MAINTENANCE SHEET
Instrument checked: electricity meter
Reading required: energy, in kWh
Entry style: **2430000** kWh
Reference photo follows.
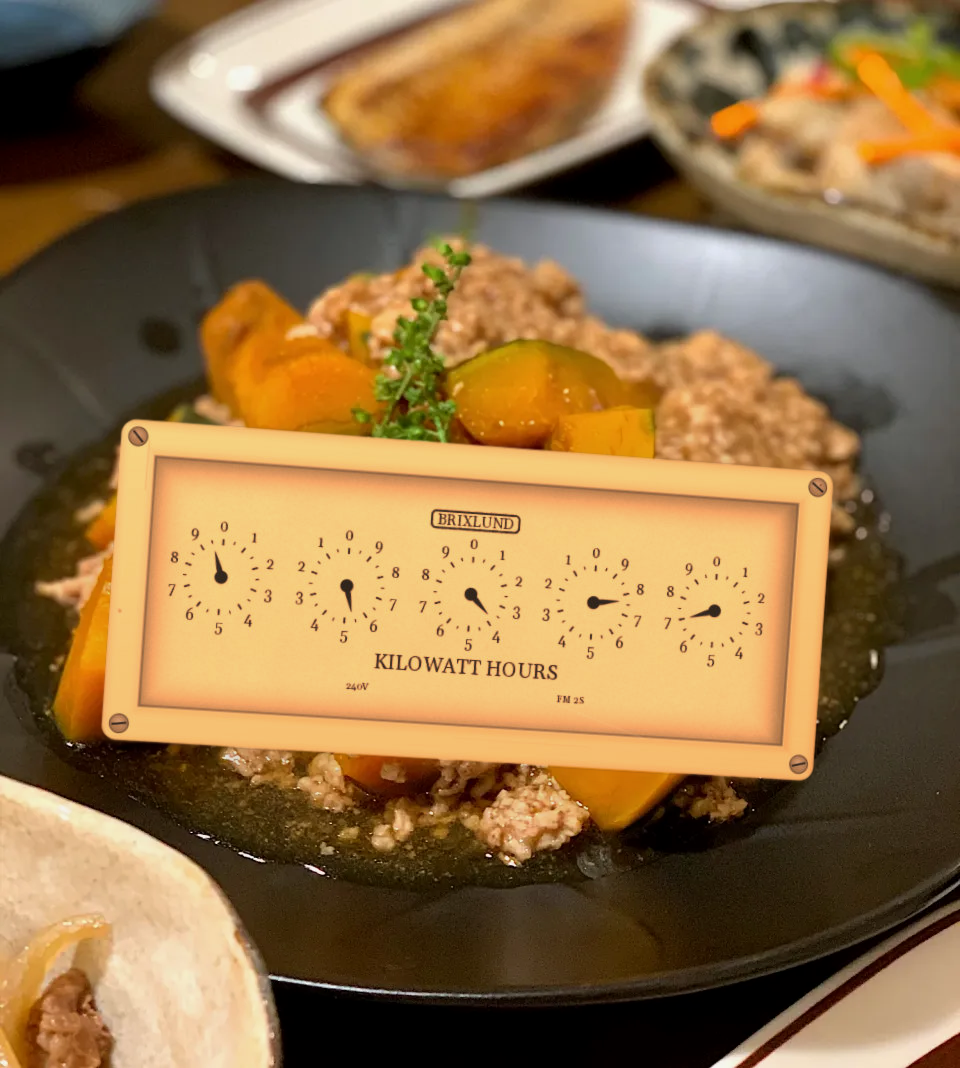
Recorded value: **95377** kWh
